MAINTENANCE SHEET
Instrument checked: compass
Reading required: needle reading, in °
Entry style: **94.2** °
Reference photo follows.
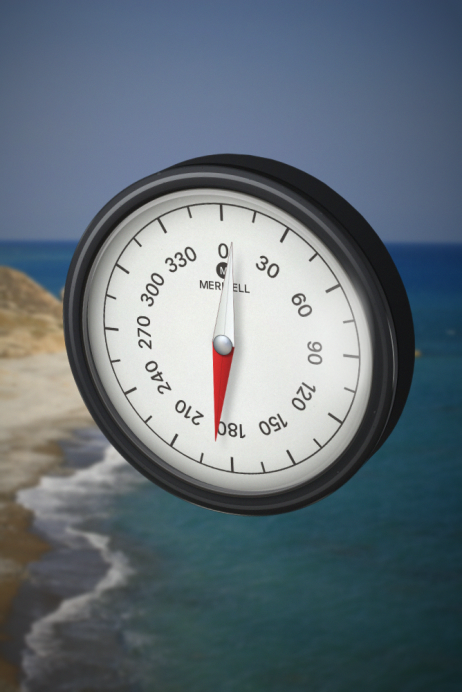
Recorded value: **187.5** °
